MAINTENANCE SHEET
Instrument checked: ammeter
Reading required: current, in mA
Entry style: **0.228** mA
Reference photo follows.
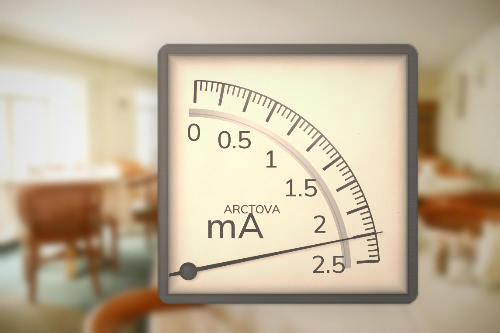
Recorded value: **2.25** mA
